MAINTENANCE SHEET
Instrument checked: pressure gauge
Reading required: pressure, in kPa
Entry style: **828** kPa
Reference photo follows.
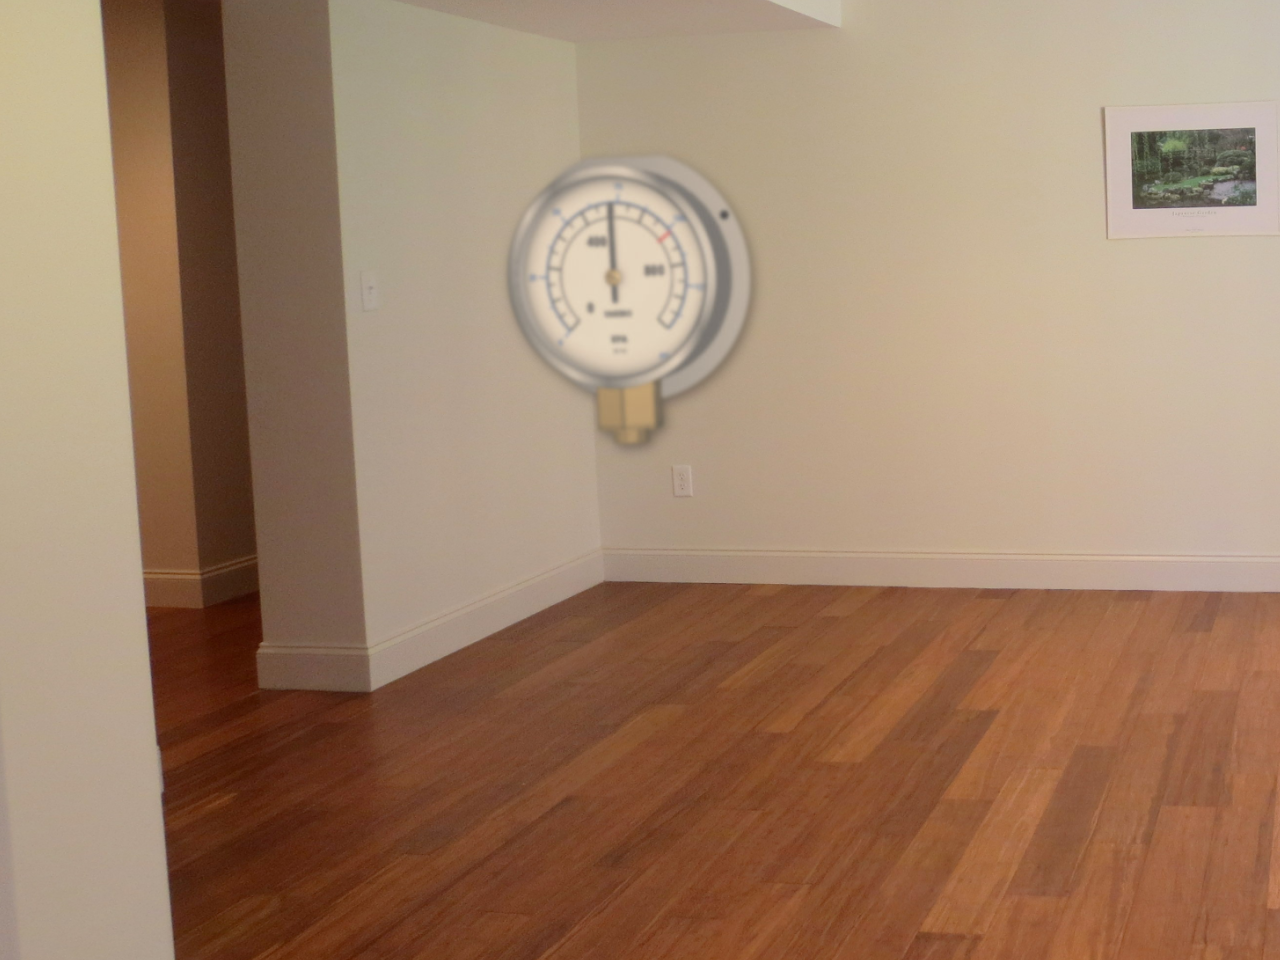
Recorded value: **500** kPa
